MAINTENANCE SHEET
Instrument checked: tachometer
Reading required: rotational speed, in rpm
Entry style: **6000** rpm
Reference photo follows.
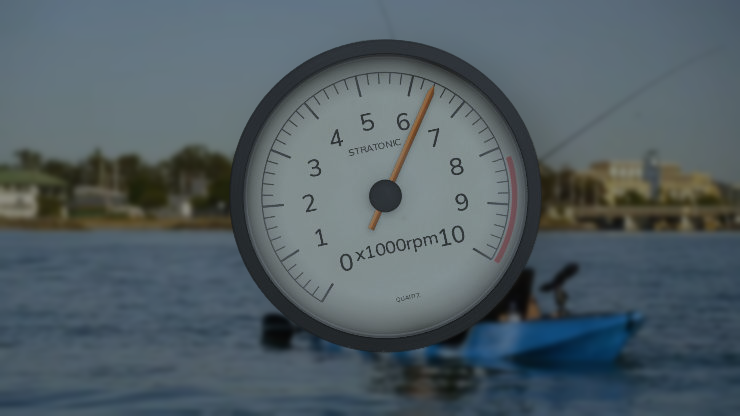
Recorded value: **6400** rpm
